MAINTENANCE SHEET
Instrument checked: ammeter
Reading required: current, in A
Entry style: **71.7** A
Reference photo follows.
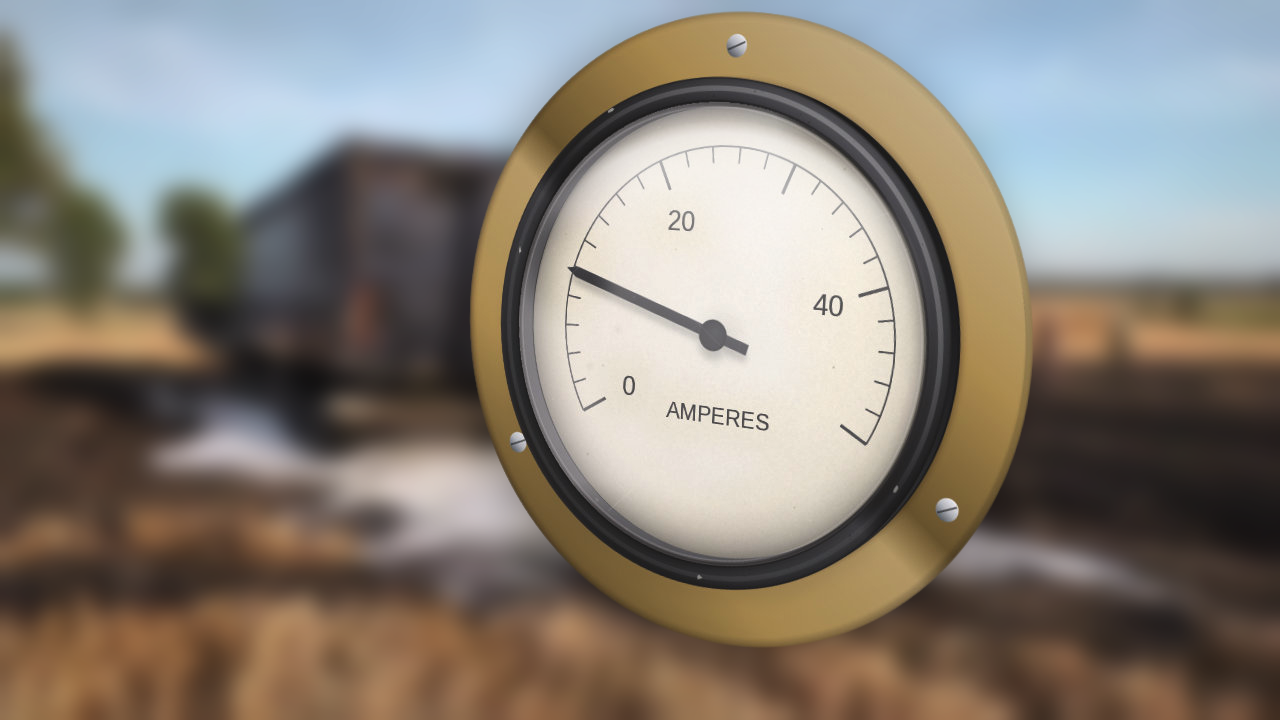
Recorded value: **10** A
